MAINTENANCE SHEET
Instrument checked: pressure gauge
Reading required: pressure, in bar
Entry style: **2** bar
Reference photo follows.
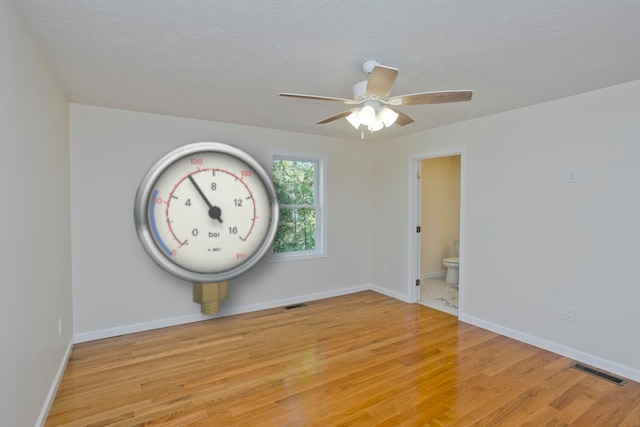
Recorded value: **6** bar
